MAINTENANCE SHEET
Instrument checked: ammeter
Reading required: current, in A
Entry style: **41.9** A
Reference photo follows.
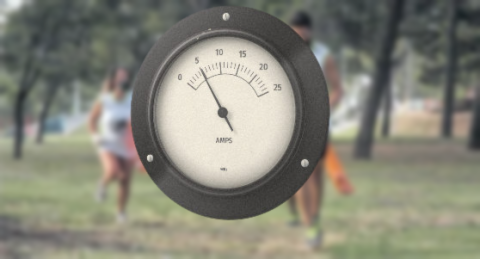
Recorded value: **5** A
